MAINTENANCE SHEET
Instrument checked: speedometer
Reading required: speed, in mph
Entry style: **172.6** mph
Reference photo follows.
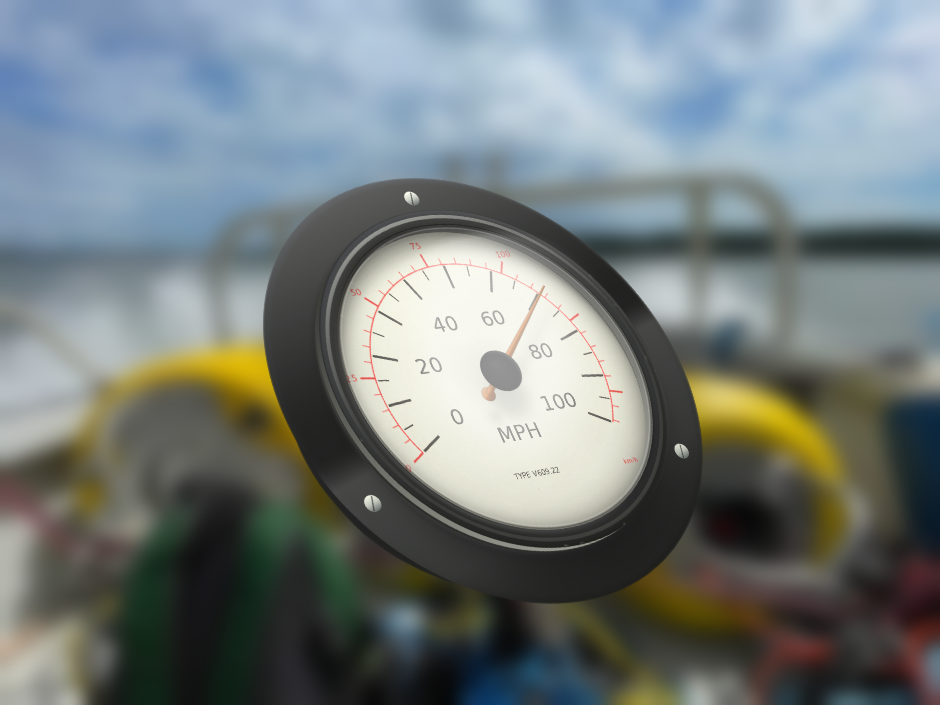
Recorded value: **70** mph
